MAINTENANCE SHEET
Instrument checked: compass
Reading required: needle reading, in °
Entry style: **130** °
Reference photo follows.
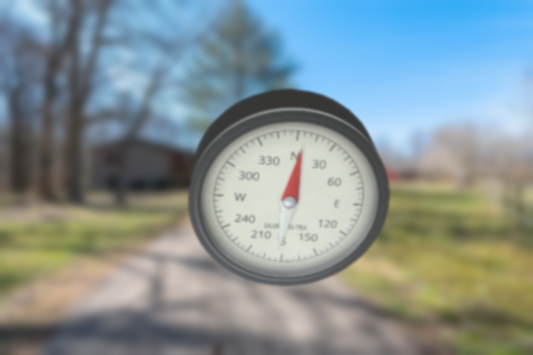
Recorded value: **5** °
